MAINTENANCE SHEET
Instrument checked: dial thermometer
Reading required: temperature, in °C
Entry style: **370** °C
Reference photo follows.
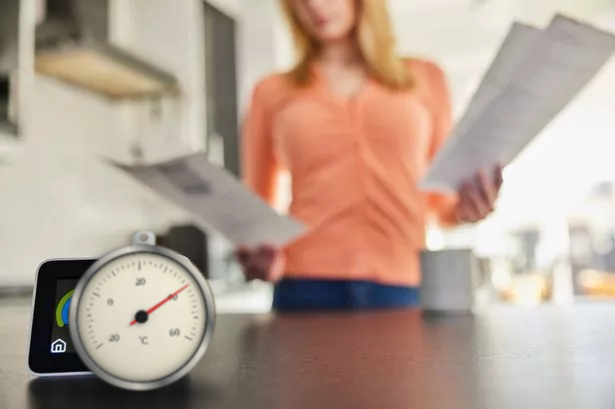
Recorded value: **40** °C
